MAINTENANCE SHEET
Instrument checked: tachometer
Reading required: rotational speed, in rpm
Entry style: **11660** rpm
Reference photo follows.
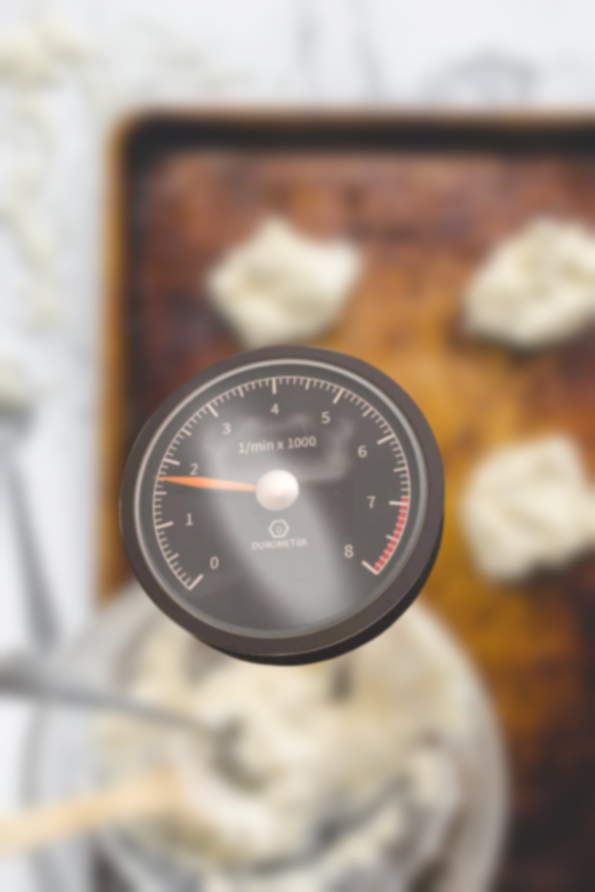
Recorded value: **1700** rpm
